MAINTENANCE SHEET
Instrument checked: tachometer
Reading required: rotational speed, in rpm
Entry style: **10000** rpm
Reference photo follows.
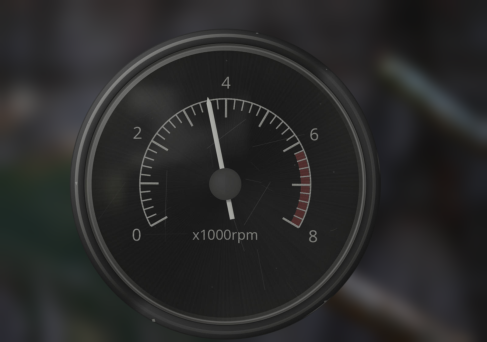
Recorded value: **3600** rpm
